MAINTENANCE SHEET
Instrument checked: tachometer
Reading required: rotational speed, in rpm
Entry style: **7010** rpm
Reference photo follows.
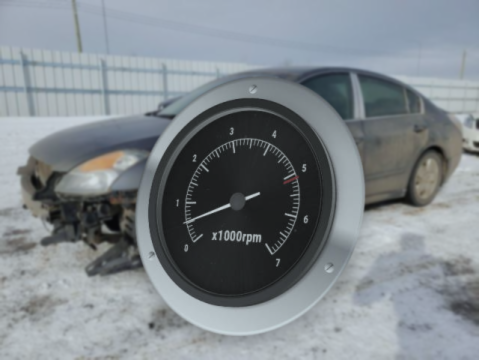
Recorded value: **500** rpm
